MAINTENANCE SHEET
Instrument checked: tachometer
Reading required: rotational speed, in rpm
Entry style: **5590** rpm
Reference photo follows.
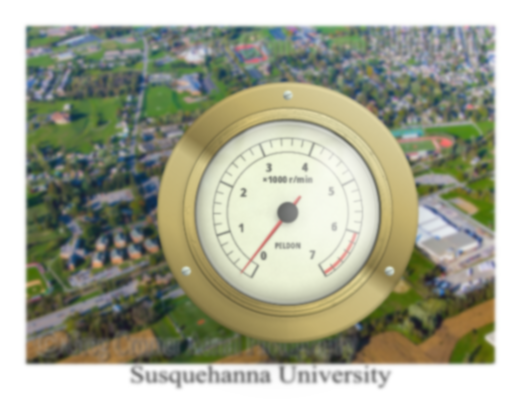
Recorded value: **200** rpm
